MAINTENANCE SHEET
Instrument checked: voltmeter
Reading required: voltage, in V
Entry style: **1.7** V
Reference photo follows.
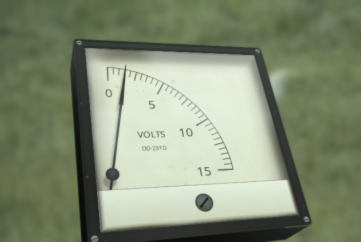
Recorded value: **1.5** V
